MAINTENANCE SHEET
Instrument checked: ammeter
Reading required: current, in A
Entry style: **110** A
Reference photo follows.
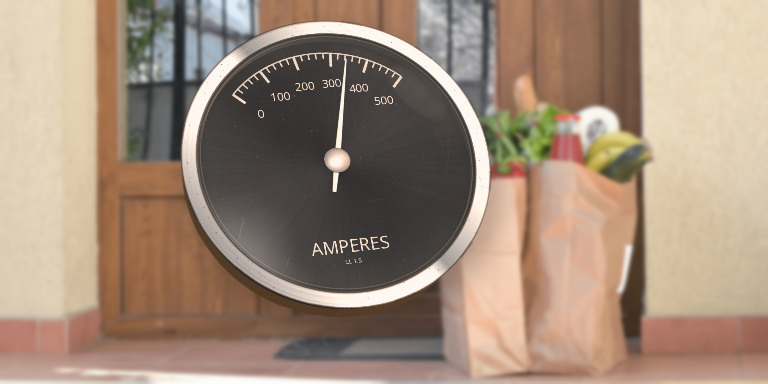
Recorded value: **340** A
